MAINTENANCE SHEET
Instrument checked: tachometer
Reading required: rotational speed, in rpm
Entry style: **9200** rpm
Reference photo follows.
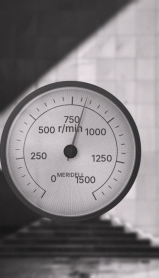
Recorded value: **825** rpm
